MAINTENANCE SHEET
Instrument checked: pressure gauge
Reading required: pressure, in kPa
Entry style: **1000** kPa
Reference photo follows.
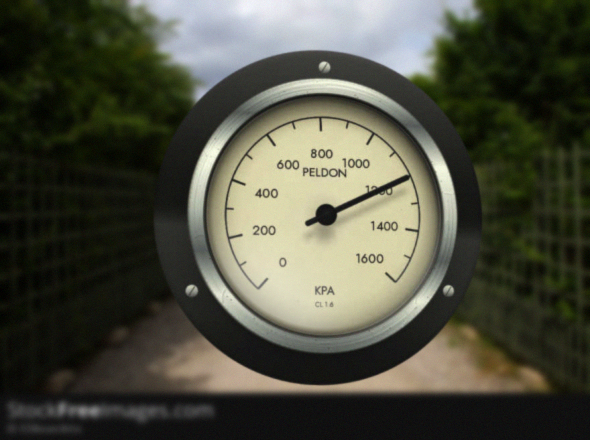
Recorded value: **1200** kPa
